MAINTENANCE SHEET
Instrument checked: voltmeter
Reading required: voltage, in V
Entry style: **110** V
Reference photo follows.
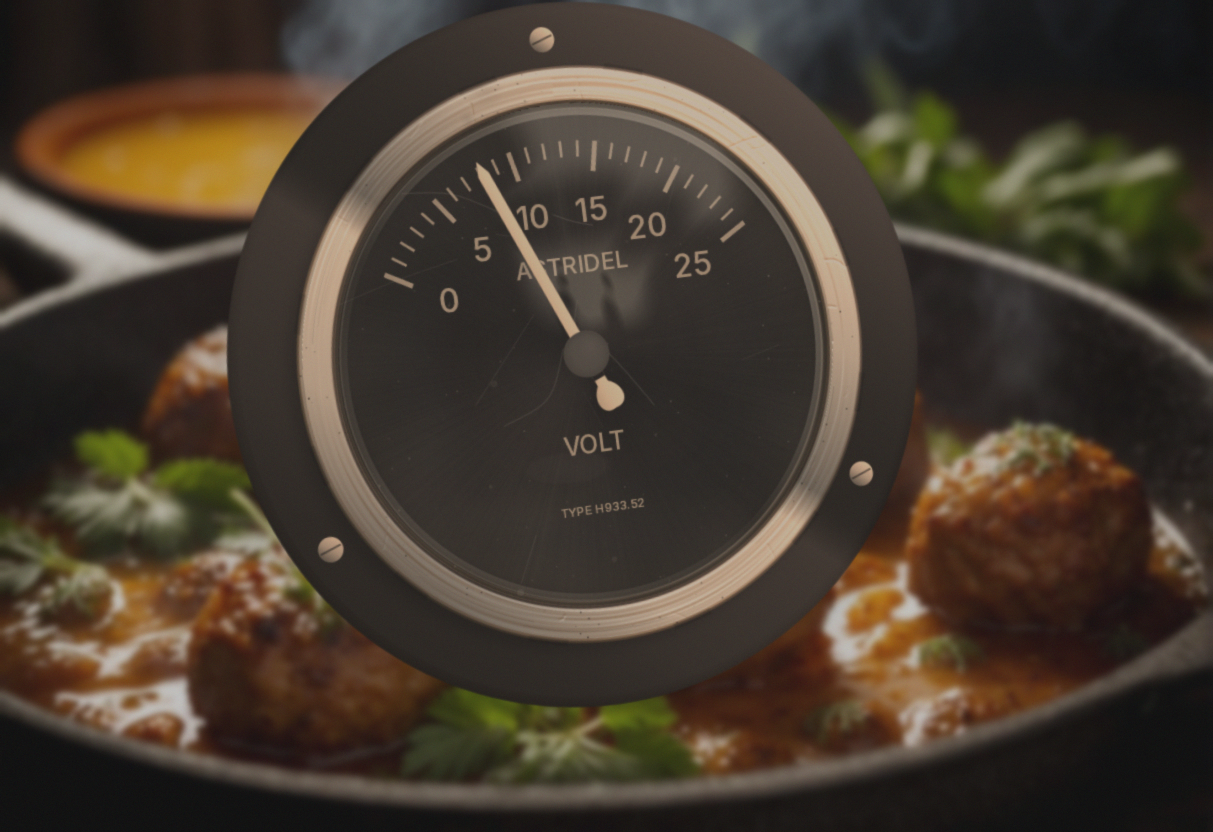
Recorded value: **8** V
